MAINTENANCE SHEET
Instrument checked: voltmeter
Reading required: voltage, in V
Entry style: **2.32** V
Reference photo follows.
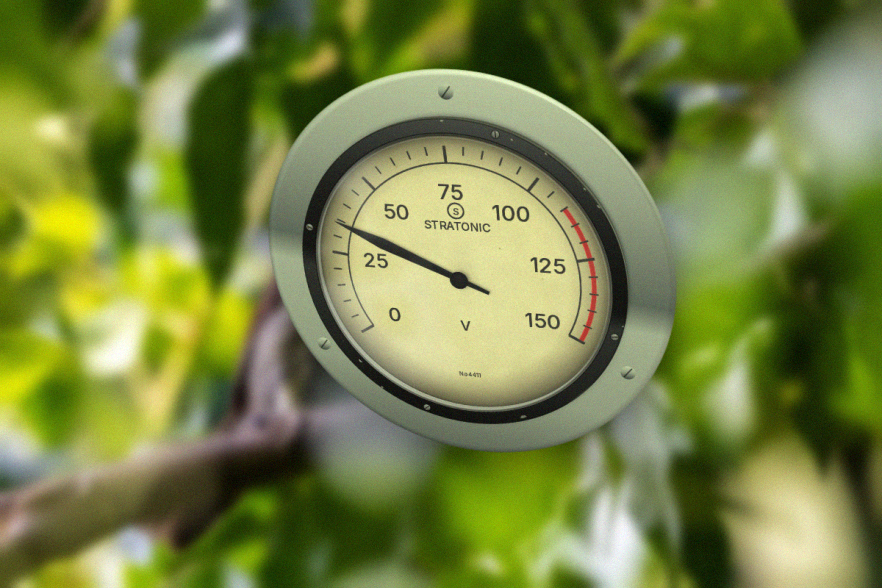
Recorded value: **35** V
